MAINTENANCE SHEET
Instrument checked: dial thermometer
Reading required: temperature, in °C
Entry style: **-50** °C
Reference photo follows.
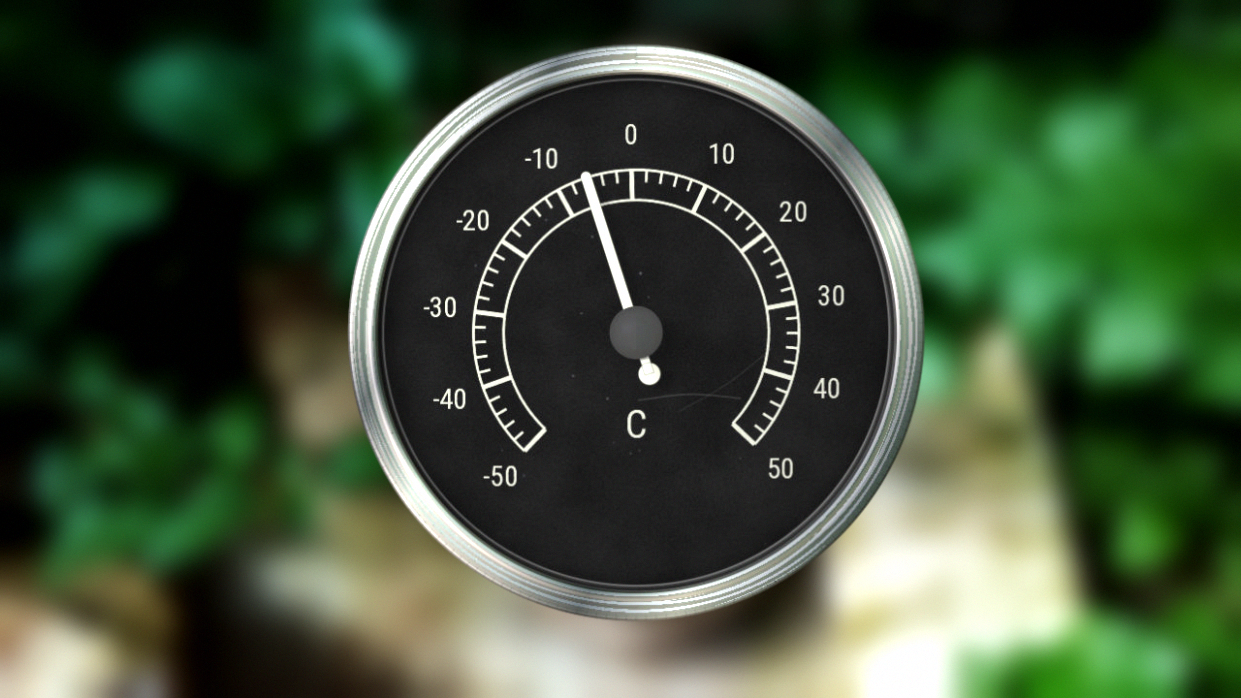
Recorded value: **-6** °C
